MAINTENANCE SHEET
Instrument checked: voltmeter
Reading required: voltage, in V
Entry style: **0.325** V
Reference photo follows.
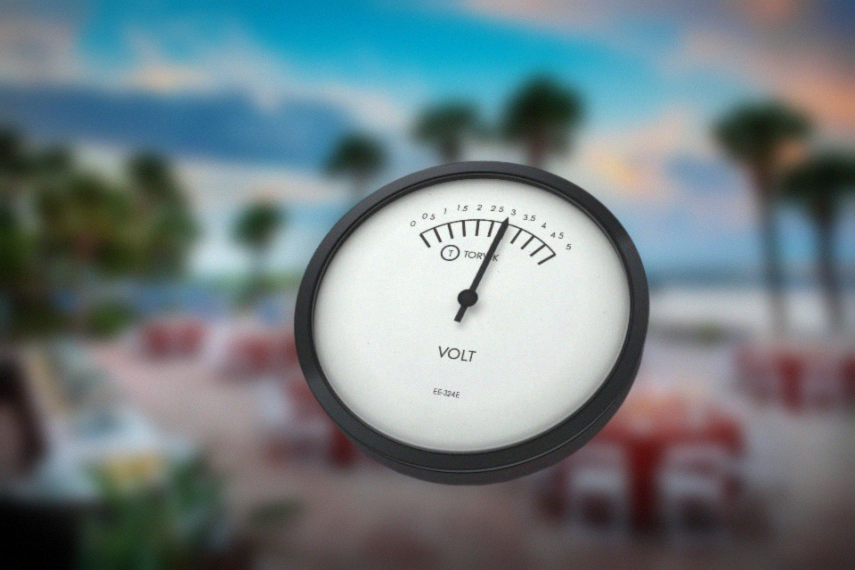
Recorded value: **3** V
